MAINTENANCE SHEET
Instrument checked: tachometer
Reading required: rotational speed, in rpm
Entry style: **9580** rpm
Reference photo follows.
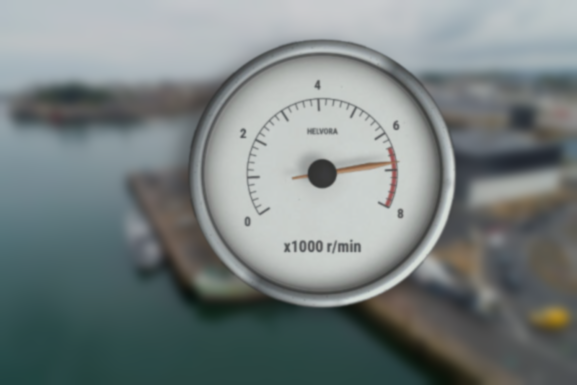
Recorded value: **6800** rpm
